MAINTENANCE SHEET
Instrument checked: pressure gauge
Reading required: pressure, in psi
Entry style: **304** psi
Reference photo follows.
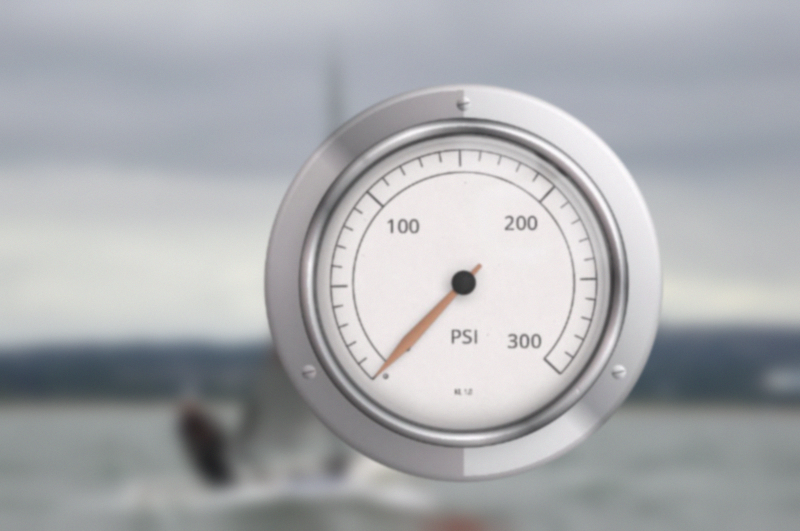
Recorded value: **0** psi
